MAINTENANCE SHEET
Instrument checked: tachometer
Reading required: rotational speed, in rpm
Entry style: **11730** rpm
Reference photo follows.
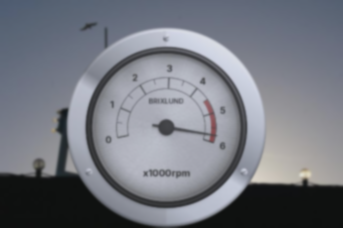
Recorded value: **5750** rpm
